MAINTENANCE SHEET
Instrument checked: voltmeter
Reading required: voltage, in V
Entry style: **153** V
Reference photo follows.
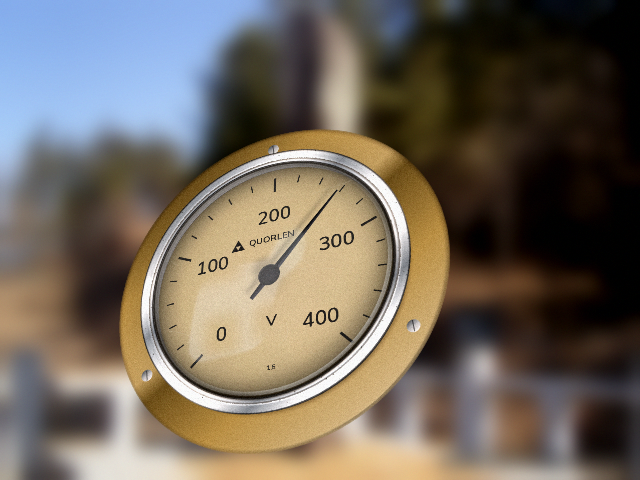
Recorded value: **260** V
